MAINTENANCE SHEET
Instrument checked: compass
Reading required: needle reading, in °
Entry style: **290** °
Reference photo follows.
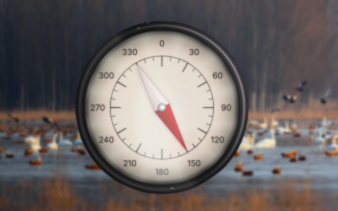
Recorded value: **150** °
